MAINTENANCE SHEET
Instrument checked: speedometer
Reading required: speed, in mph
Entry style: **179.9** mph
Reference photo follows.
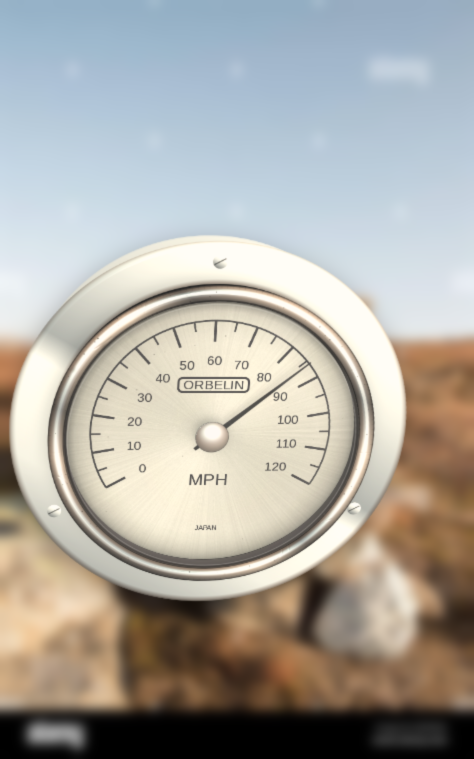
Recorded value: **85** mph
